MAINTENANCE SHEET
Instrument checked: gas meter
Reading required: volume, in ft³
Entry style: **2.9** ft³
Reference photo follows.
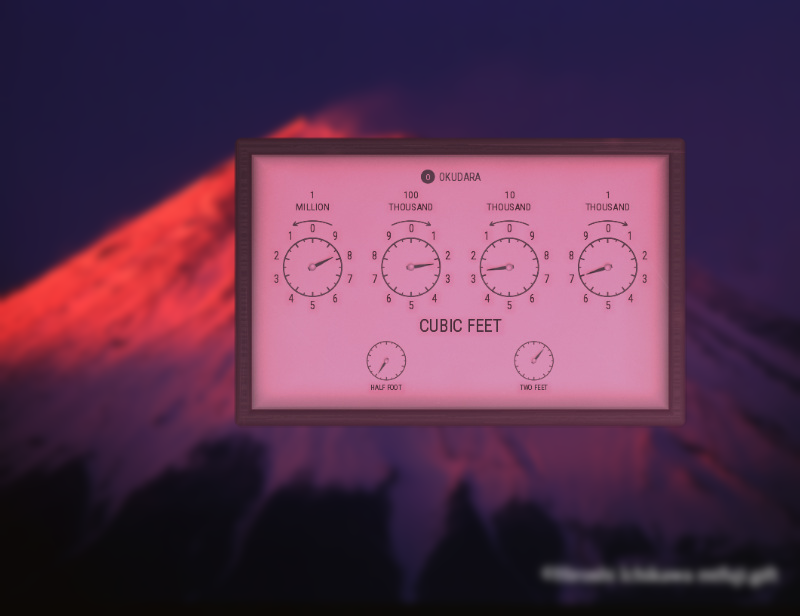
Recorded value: **822700** ft³
